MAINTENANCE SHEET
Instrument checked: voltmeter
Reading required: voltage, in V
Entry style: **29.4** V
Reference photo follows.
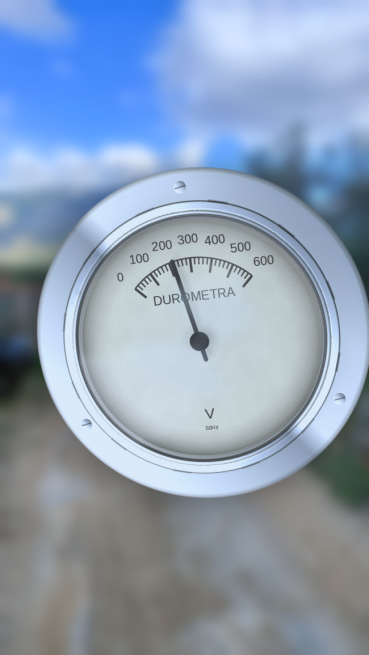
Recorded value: **220** V
